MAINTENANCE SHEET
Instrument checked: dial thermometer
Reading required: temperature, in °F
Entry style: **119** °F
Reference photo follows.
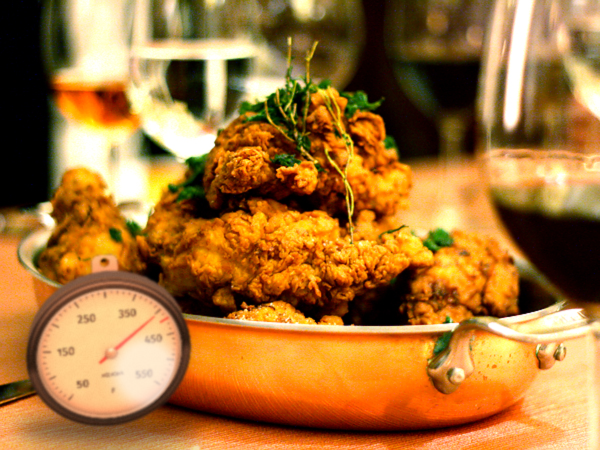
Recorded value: **400** °F
